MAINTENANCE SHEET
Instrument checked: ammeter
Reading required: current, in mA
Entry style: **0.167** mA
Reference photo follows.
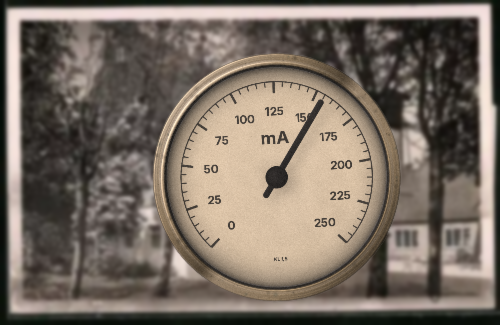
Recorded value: **155** mA
